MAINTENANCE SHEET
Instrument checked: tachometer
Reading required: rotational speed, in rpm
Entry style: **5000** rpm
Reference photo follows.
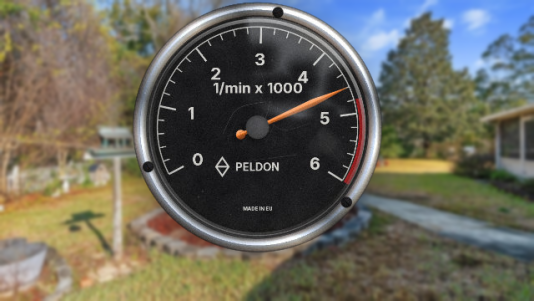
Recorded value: **4600** rpm
